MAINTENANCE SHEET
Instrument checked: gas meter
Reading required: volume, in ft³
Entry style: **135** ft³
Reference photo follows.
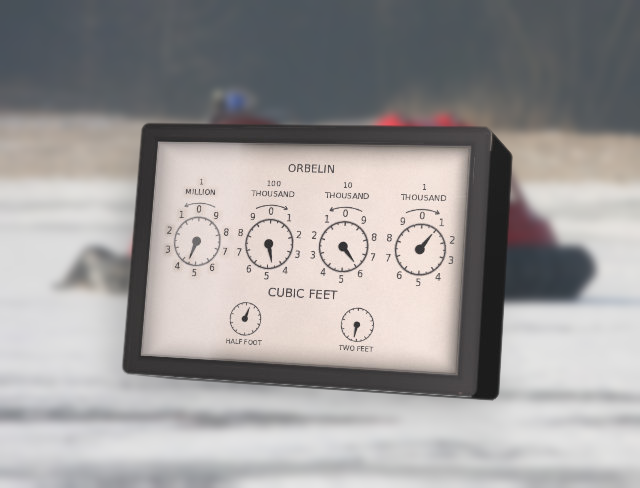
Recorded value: **446100** ft³
